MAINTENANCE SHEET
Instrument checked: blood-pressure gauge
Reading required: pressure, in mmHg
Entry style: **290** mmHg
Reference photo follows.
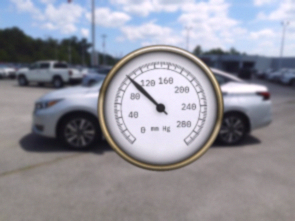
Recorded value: **100** mmHg
